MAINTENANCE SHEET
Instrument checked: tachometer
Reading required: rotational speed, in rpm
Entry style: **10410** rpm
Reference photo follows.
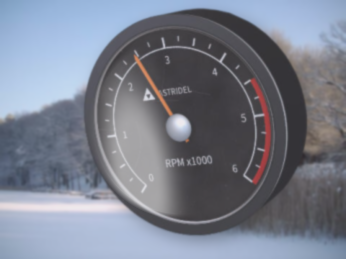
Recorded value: **2500** rpm
